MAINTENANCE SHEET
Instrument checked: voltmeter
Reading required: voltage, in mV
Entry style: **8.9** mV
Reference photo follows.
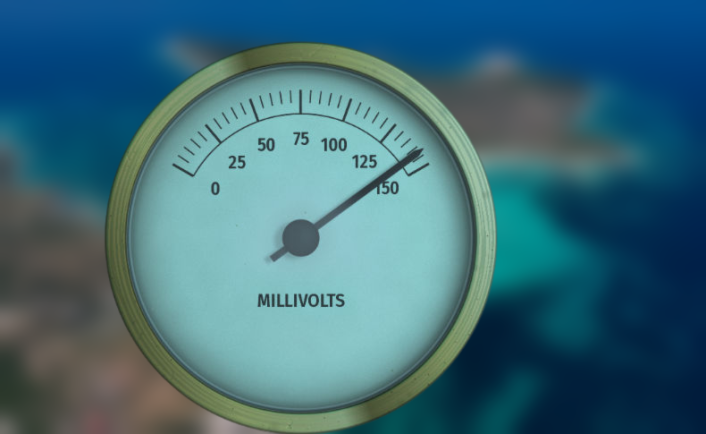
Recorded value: **142.5** mV
